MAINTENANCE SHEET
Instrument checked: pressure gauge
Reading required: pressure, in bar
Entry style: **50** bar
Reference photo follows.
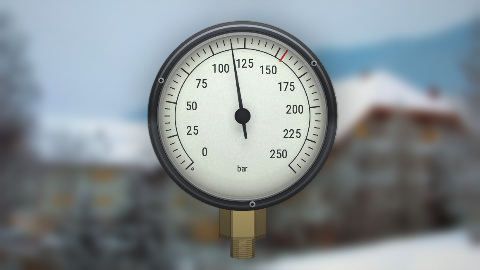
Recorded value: **115** bar
